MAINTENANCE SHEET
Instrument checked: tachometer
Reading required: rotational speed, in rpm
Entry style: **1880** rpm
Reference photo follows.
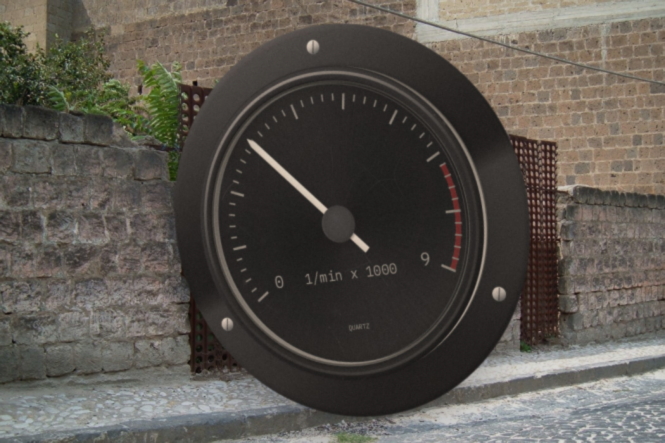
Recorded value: **3000** rpm
